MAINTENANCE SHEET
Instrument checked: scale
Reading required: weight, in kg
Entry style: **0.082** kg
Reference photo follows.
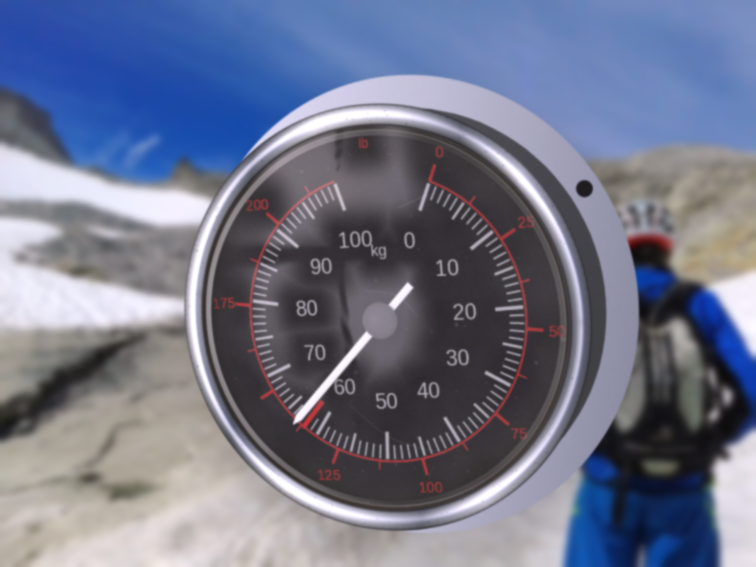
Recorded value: **63** kg
